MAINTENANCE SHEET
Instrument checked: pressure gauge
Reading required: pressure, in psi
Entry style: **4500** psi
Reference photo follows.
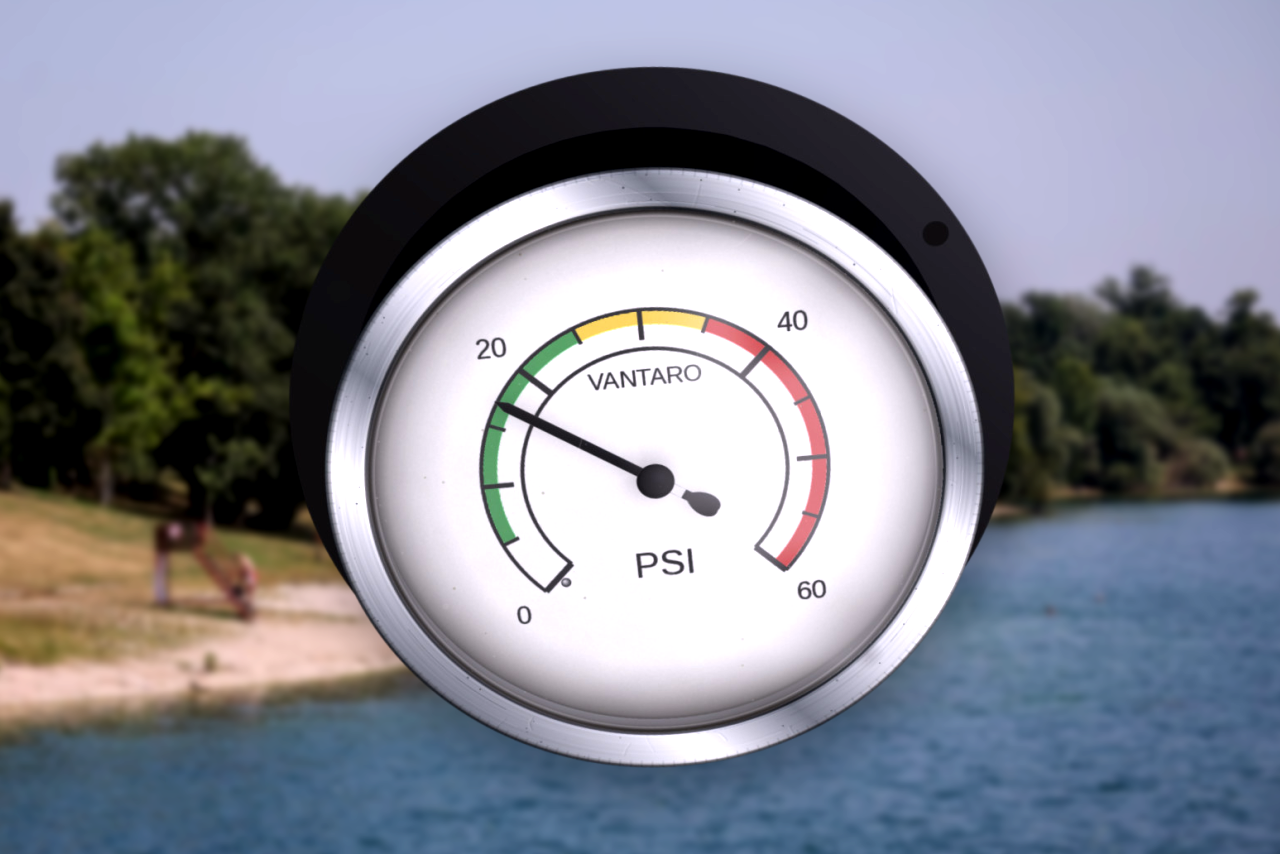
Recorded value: **17.5** psi
